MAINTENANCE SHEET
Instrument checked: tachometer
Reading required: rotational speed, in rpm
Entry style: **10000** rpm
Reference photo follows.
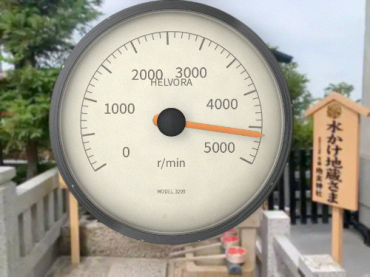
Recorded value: **4600** rpm
